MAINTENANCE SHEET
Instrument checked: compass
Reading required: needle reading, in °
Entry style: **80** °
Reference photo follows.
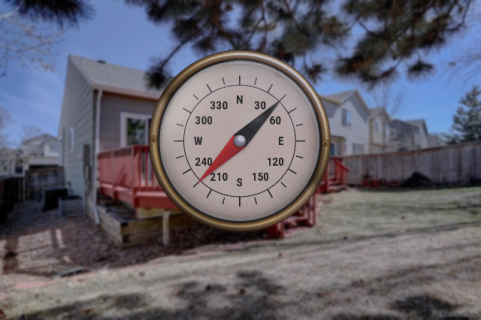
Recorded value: **225** °
